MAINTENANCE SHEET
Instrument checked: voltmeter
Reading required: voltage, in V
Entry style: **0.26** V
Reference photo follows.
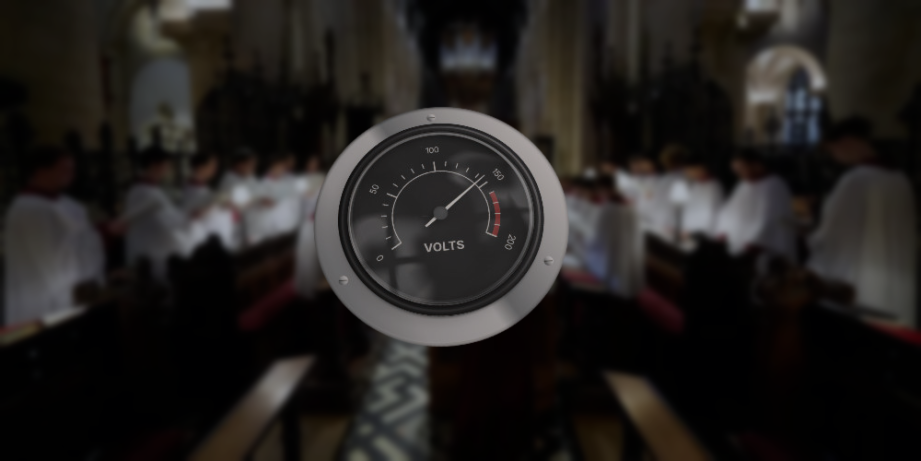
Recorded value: **145** V
